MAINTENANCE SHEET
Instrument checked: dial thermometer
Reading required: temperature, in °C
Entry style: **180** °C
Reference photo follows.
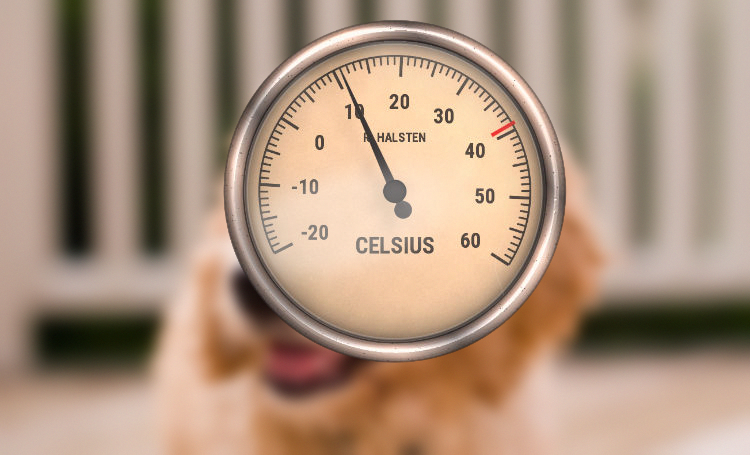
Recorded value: **11** °C
